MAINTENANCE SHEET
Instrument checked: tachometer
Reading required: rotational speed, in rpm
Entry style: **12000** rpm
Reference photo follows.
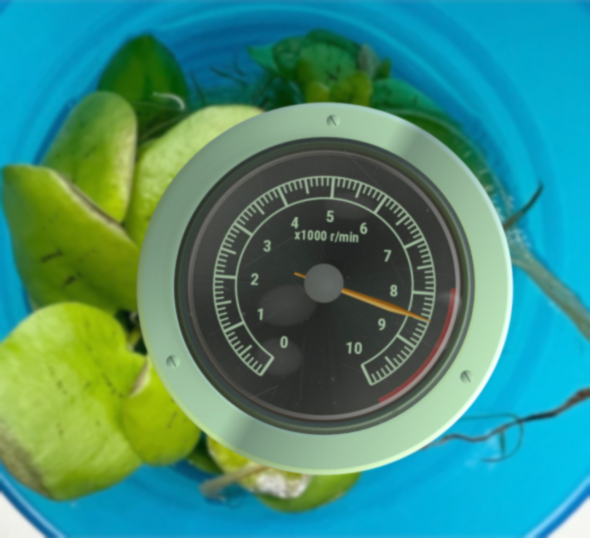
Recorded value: **8500** rpm
